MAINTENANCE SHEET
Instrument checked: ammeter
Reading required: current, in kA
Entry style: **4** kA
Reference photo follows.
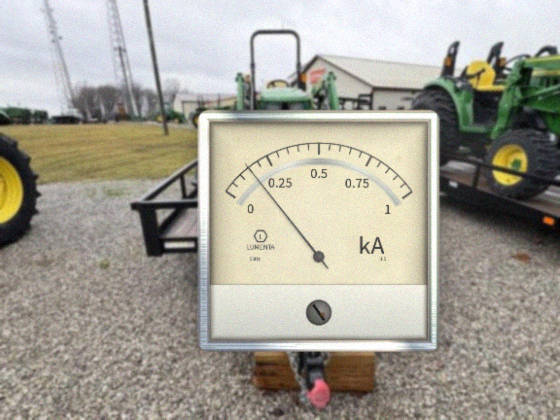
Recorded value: **0.15** kA
